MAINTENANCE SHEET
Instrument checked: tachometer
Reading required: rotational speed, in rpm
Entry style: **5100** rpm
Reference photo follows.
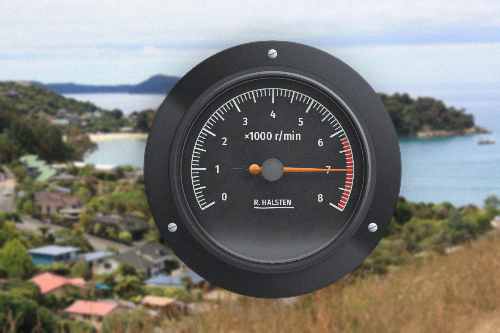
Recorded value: **7000** rpm
